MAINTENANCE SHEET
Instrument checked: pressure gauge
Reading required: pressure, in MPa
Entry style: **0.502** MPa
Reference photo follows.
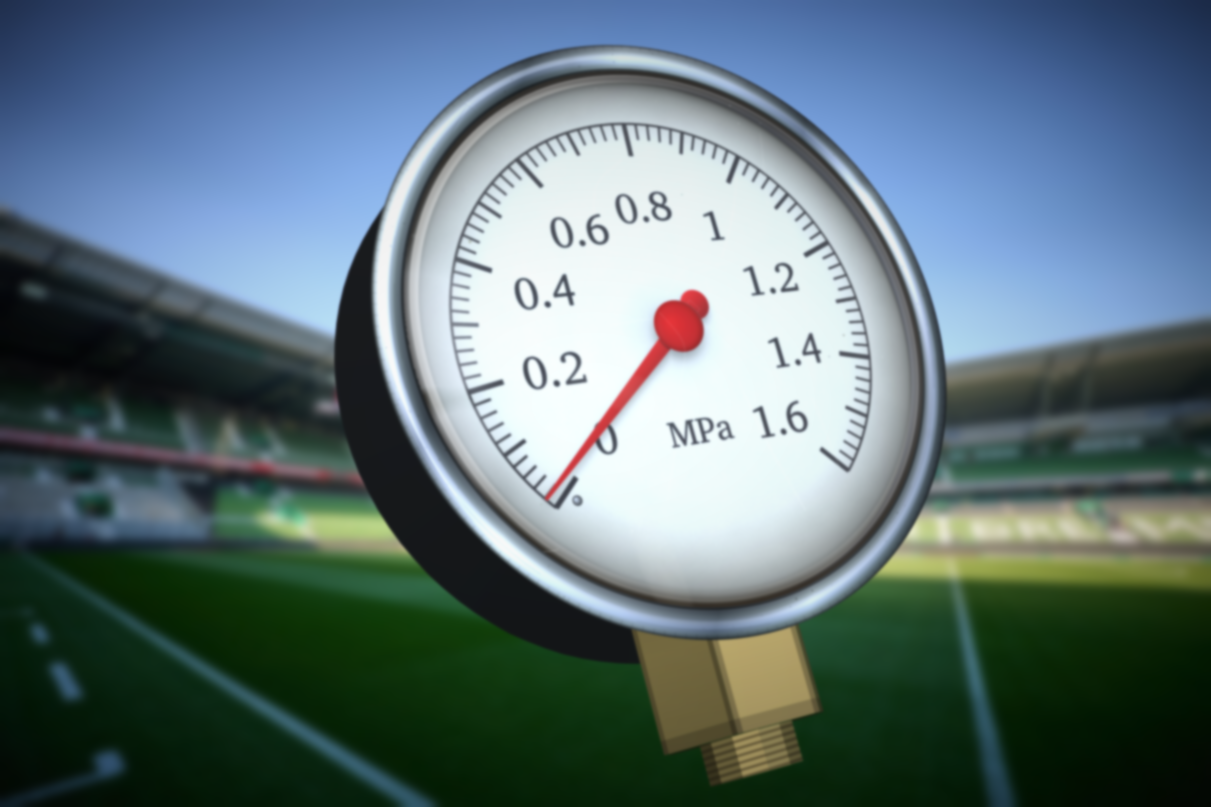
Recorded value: **0.02** MPa
